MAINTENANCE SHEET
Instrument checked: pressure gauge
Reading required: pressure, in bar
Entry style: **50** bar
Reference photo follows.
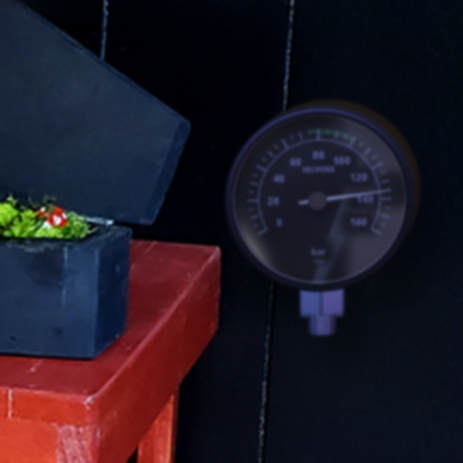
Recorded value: **135** bar
